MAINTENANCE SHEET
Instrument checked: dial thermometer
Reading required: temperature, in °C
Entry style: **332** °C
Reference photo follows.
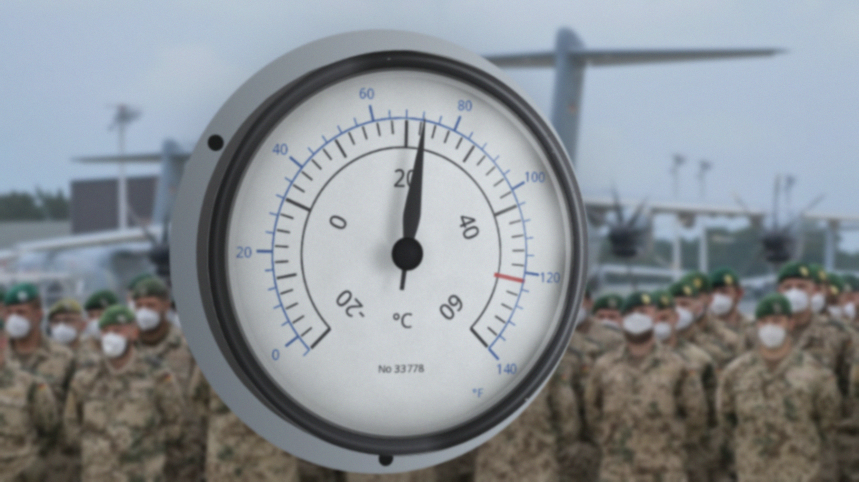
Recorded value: **22** °C
